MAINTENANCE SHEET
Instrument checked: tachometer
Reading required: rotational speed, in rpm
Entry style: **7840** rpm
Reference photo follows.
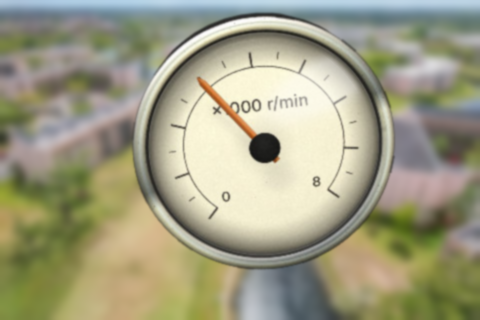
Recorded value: **3000** rpm
